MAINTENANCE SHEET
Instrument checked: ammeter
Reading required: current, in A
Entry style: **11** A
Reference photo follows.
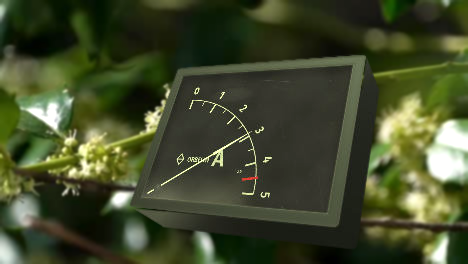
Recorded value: **3** A
